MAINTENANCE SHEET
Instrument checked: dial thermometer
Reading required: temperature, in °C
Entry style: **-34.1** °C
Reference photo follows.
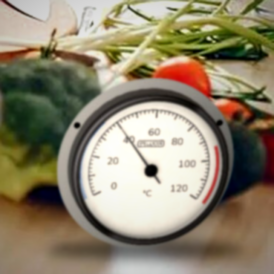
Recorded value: **40** °C
